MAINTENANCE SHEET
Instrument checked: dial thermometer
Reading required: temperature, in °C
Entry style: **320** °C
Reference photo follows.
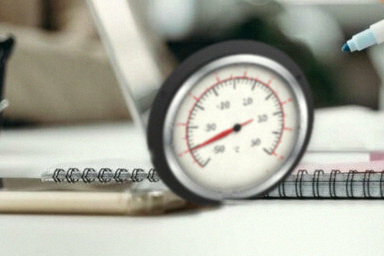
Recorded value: **-40** °C
